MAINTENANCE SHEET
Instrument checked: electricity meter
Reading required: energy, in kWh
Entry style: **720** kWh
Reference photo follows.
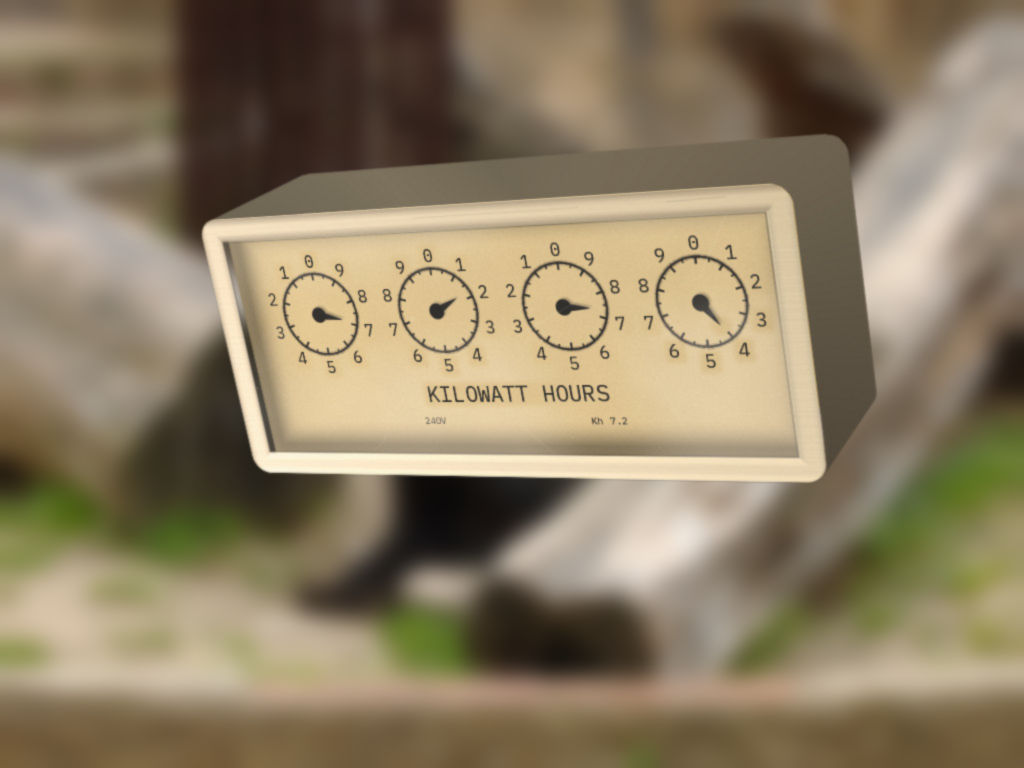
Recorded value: **7174** kWh
